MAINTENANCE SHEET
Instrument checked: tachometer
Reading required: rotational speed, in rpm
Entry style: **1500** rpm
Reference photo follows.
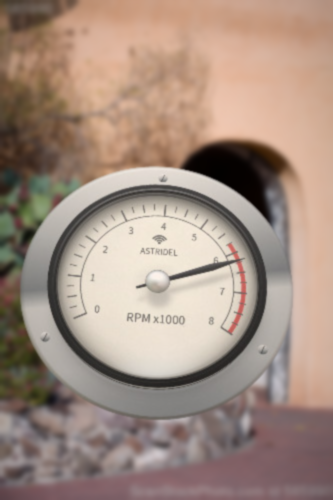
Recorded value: **6250** rpm
